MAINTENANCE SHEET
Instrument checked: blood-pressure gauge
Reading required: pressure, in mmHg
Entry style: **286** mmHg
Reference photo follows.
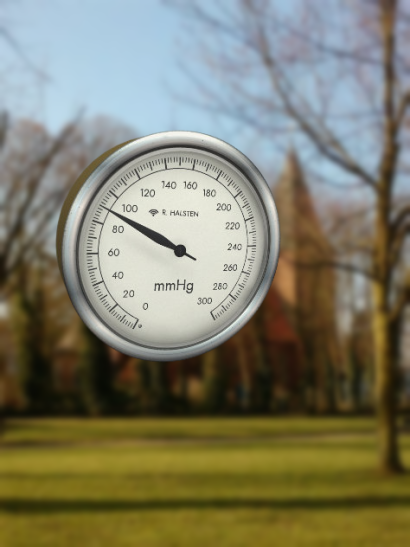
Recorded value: **90** mmHg
